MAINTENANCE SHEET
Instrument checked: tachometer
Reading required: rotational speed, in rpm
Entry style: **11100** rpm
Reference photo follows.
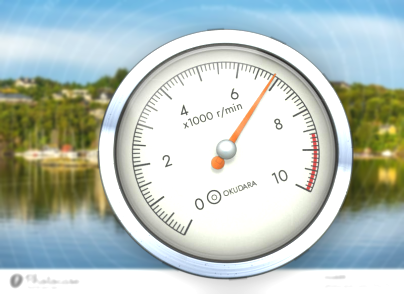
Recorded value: **6900** rpm
